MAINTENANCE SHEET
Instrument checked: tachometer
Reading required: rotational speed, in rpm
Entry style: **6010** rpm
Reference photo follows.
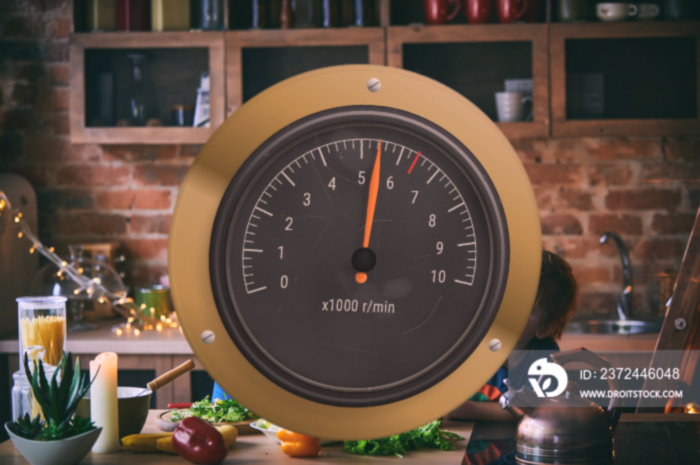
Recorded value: **5400** rpm
